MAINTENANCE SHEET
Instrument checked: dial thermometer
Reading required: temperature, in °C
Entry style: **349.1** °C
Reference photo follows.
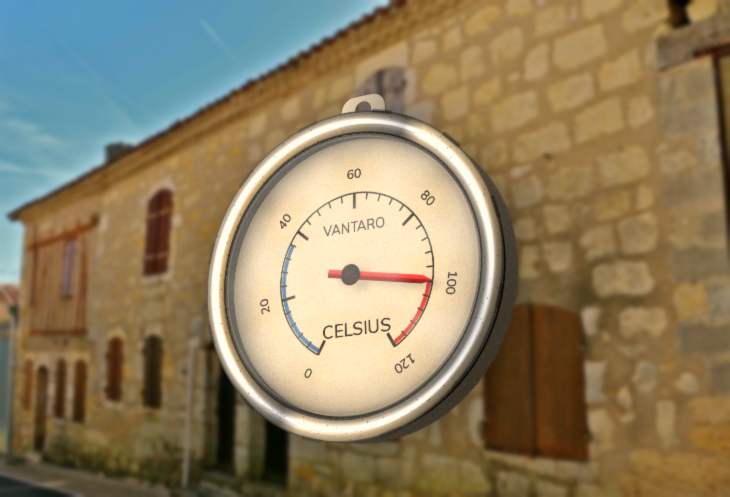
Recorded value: **100** °C
